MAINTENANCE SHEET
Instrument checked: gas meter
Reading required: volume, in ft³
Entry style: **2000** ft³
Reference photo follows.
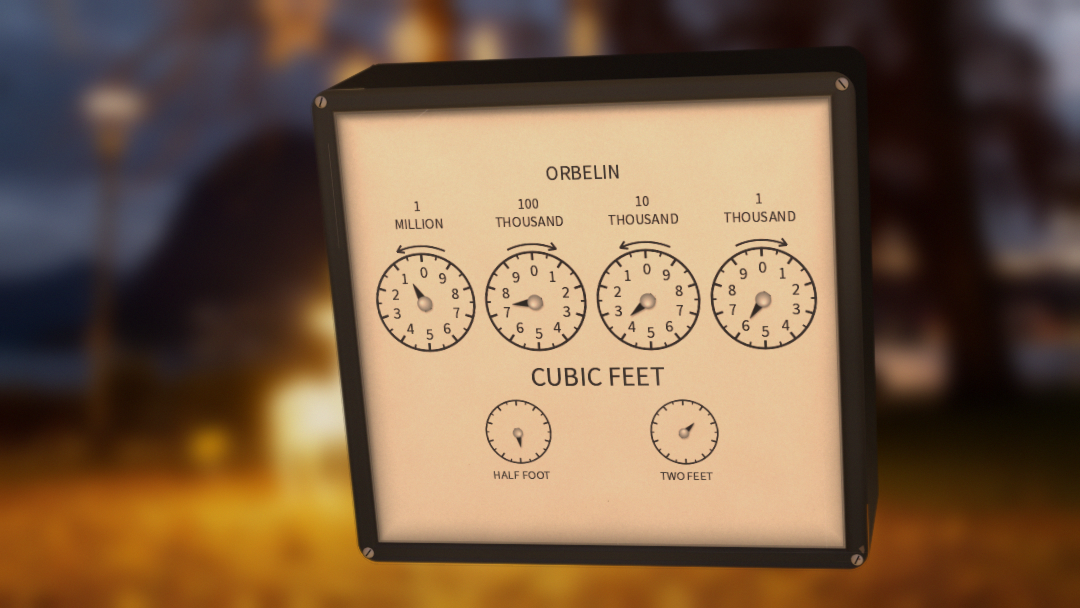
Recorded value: **73600** ft³
